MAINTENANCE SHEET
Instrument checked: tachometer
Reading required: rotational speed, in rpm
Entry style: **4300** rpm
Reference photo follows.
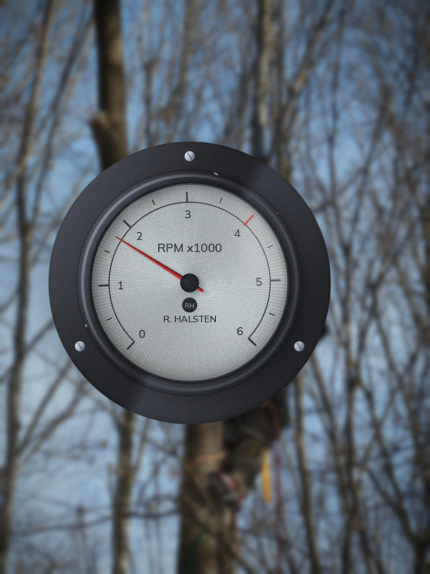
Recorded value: **1750** rpm
